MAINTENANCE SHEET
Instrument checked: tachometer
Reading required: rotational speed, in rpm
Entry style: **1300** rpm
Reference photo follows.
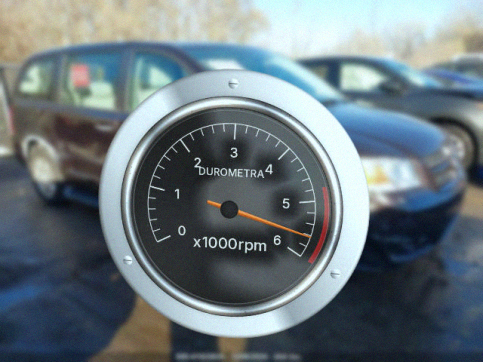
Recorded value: **5600** rpm
